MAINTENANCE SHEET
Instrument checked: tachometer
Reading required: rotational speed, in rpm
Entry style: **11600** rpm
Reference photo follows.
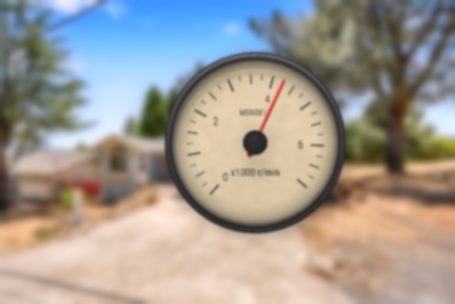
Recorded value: **4250** rpm
